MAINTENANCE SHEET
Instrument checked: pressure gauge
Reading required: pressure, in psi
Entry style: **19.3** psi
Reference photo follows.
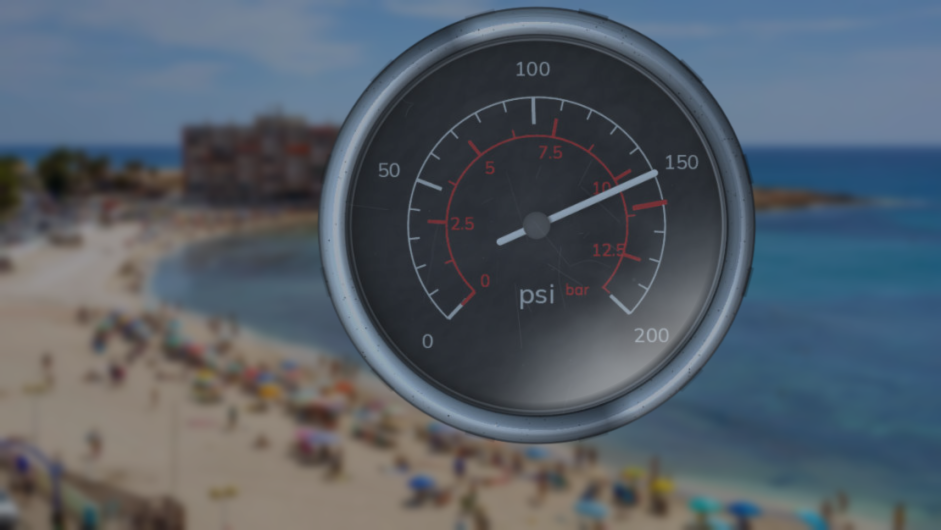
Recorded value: **150** psi
